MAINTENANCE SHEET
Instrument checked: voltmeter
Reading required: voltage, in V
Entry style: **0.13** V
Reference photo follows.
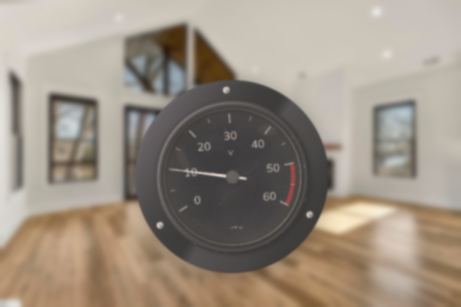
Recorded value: **10** V
